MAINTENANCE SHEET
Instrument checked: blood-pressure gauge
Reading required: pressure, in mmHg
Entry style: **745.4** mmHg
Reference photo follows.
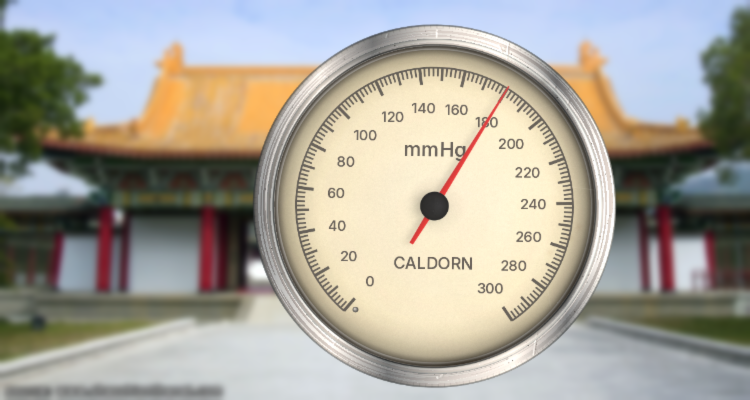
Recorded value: **180** mmHg
